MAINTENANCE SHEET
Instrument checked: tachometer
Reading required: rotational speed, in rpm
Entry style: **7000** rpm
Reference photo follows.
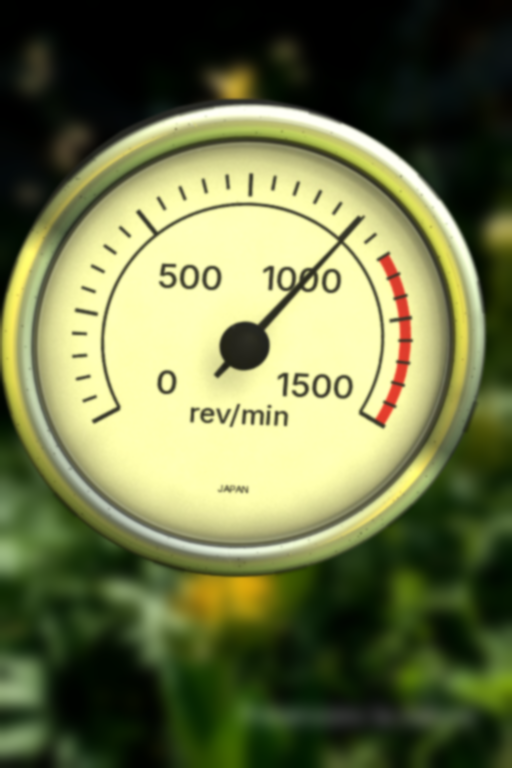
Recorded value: **1000** rpm
